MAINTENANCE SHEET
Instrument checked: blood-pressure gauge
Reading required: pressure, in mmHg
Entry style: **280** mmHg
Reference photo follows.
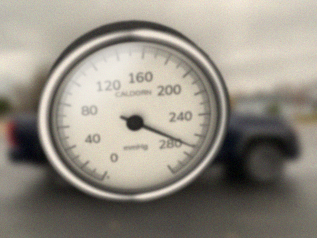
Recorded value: **270** mmHg
